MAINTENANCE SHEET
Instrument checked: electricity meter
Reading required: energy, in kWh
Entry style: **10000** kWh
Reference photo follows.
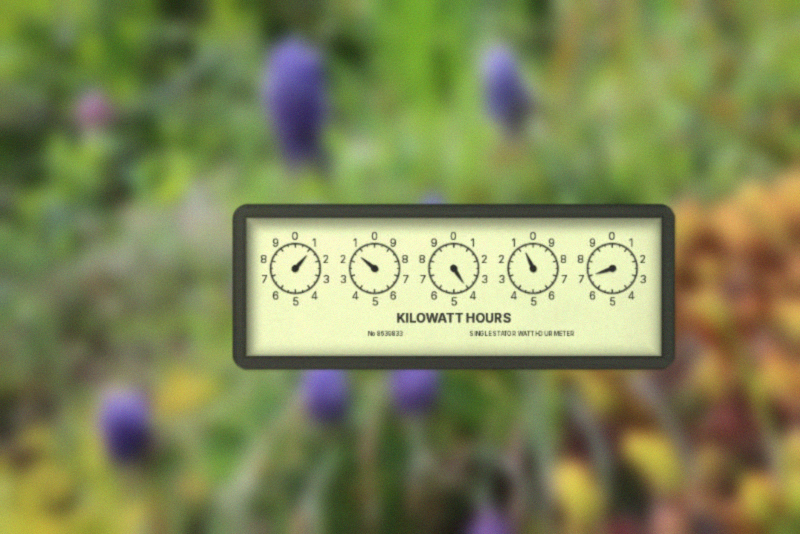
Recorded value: **11407** kWh
